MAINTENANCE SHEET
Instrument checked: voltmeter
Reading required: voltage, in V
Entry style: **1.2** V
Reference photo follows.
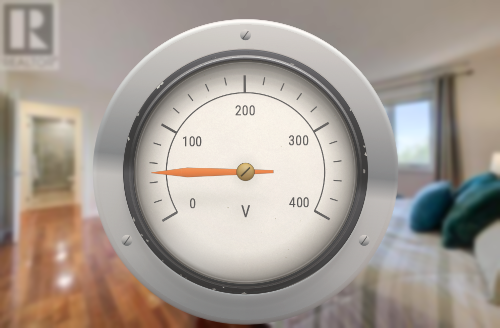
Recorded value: **50** V
